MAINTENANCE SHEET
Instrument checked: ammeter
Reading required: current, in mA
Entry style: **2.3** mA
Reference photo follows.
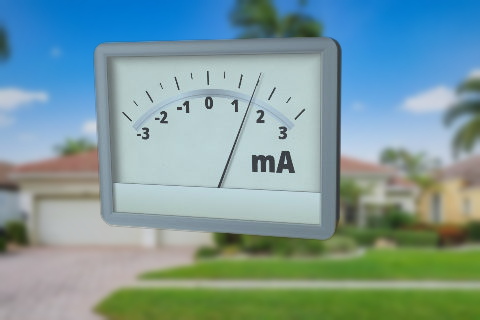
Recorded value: **1.5** mA
